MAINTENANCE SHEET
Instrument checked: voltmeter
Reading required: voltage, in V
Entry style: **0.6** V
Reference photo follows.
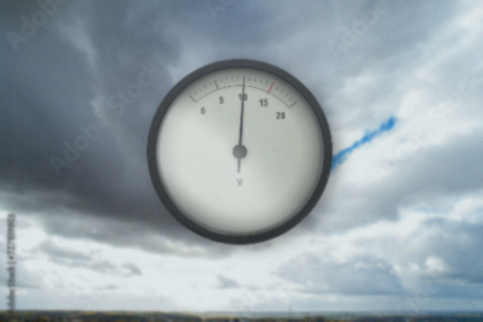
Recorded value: **10** V
